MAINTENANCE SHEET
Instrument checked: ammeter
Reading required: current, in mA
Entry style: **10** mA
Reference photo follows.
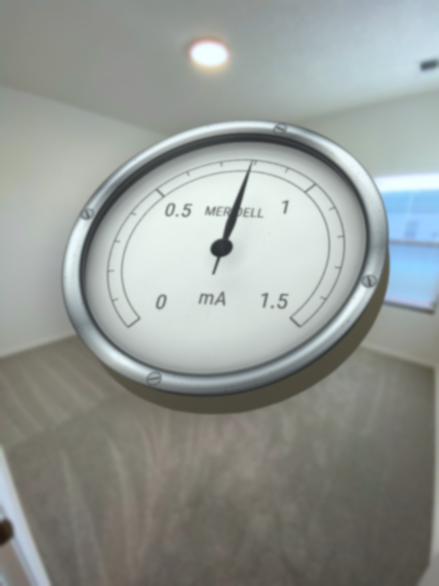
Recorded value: **0.8** mA
